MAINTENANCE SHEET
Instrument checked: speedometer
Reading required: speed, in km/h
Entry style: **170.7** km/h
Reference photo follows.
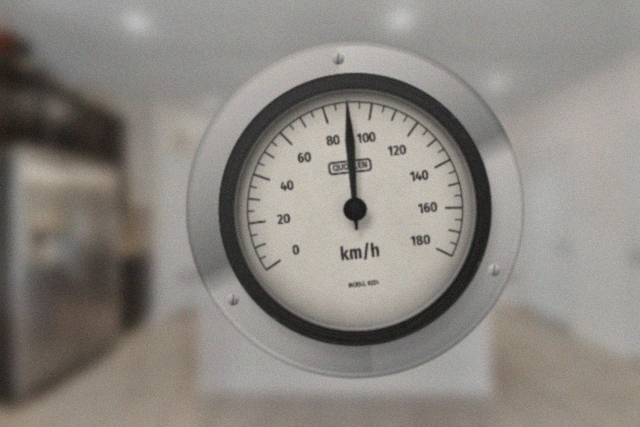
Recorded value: **90** km/h
